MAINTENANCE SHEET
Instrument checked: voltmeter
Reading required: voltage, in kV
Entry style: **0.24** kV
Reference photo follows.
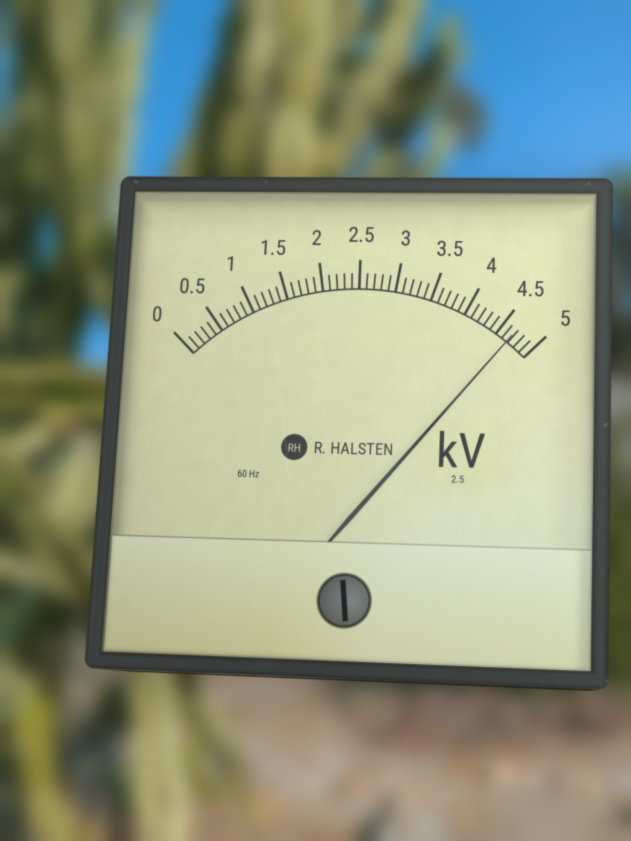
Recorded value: **4.7** kV
